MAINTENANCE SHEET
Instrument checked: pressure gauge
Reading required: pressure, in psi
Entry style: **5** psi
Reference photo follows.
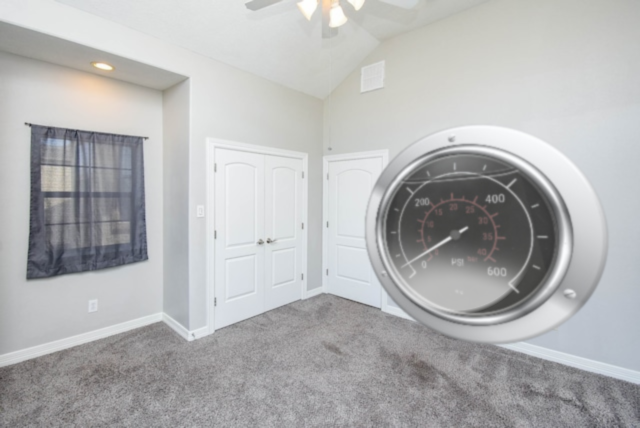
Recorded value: **25** psi
